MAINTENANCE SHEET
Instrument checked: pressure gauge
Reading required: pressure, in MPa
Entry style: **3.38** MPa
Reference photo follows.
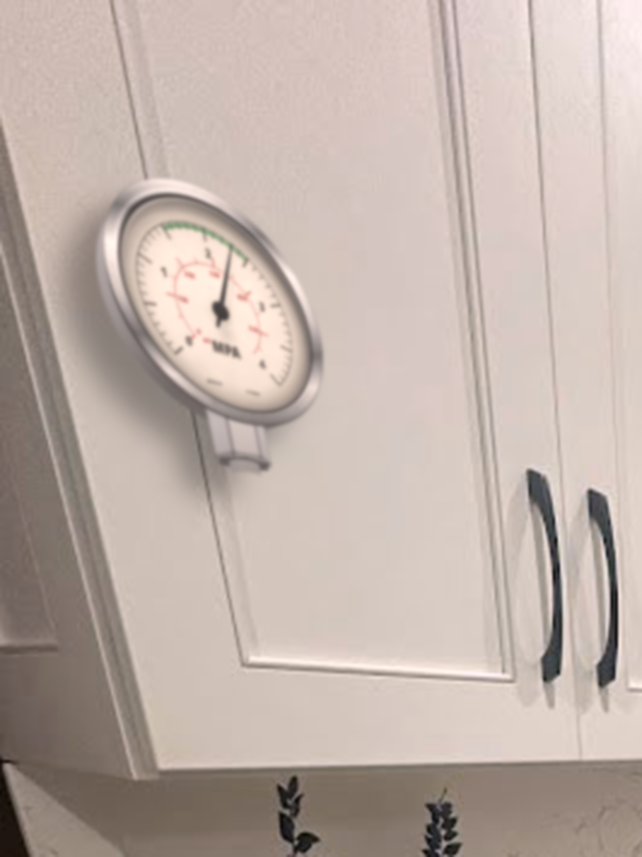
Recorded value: **2.3** MPa
